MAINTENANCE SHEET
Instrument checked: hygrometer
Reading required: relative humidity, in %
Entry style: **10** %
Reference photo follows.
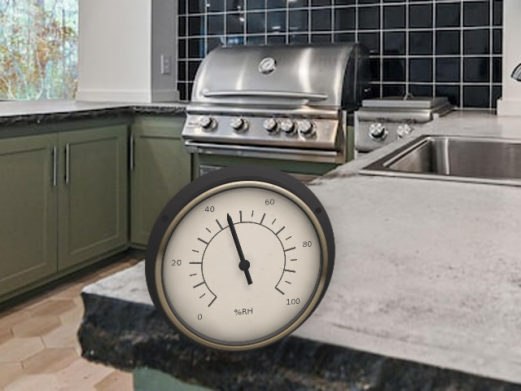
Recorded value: **45** %
